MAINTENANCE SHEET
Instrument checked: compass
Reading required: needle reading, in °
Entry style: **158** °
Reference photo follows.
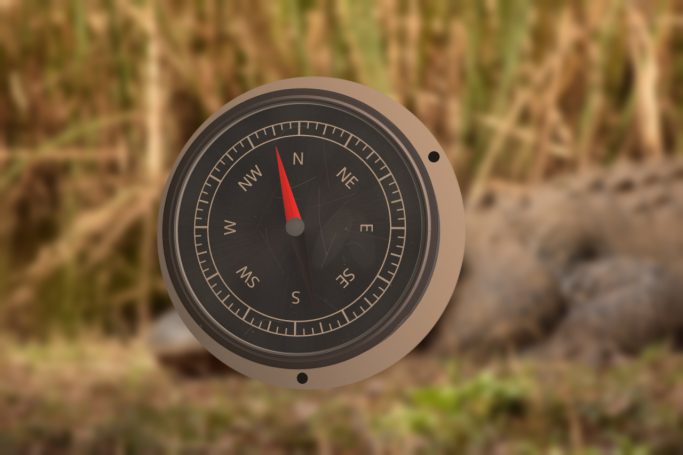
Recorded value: **345** °
